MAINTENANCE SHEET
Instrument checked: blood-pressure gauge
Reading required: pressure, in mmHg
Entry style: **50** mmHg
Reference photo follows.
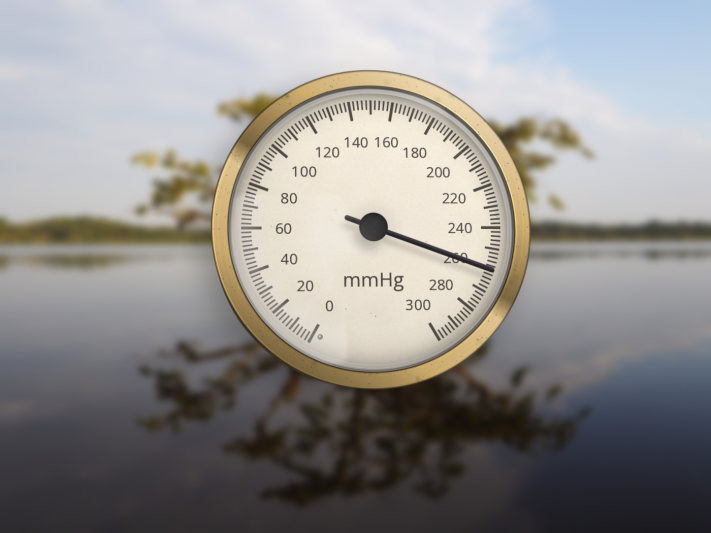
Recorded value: **260** mmHg
